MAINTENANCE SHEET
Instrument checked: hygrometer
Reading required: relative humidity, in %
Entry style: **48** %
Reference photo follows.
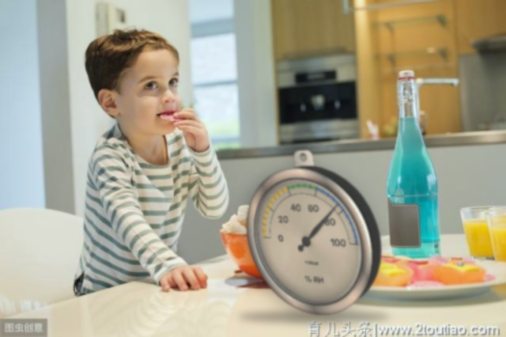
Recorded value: **76** %
